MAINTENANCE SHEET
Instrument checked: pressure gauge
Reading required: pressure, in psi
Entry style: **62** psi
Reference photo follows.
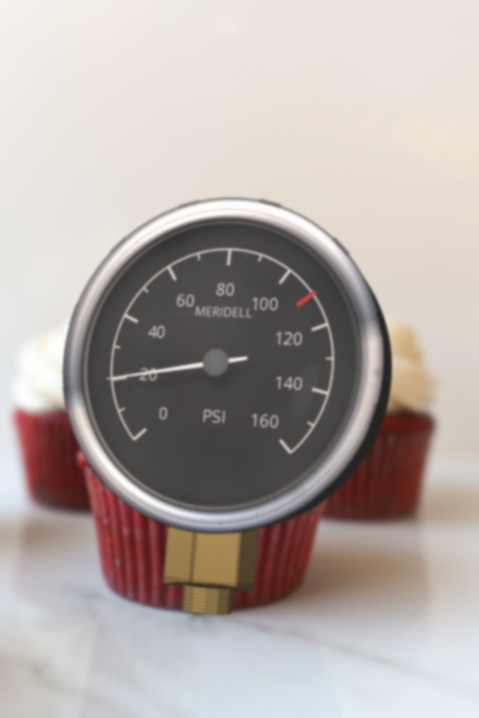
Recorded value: **20** psi
